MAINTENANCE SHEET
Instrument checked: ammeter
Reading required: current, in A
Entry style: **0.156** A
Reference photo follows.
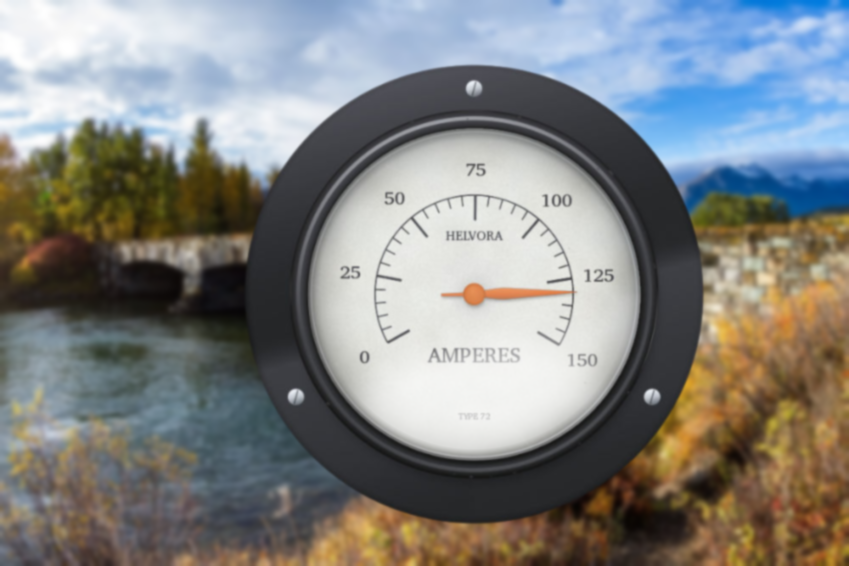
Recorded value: **130** A
